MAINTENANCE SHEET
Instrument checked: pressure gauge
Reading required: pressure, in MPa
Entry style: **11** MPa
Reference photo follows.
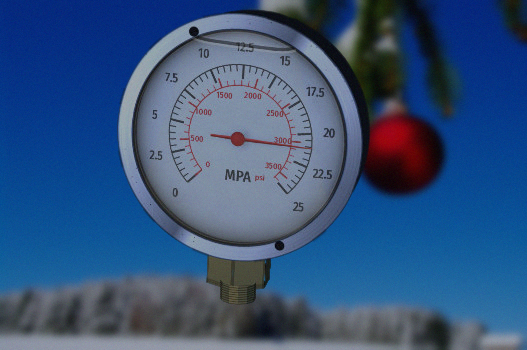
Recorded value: **21** MPa
